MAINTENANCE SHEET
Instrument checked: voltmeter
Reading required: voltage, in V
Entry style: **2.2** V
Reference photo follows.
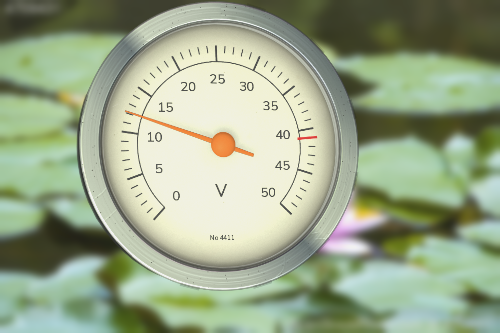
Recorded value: **12** V
